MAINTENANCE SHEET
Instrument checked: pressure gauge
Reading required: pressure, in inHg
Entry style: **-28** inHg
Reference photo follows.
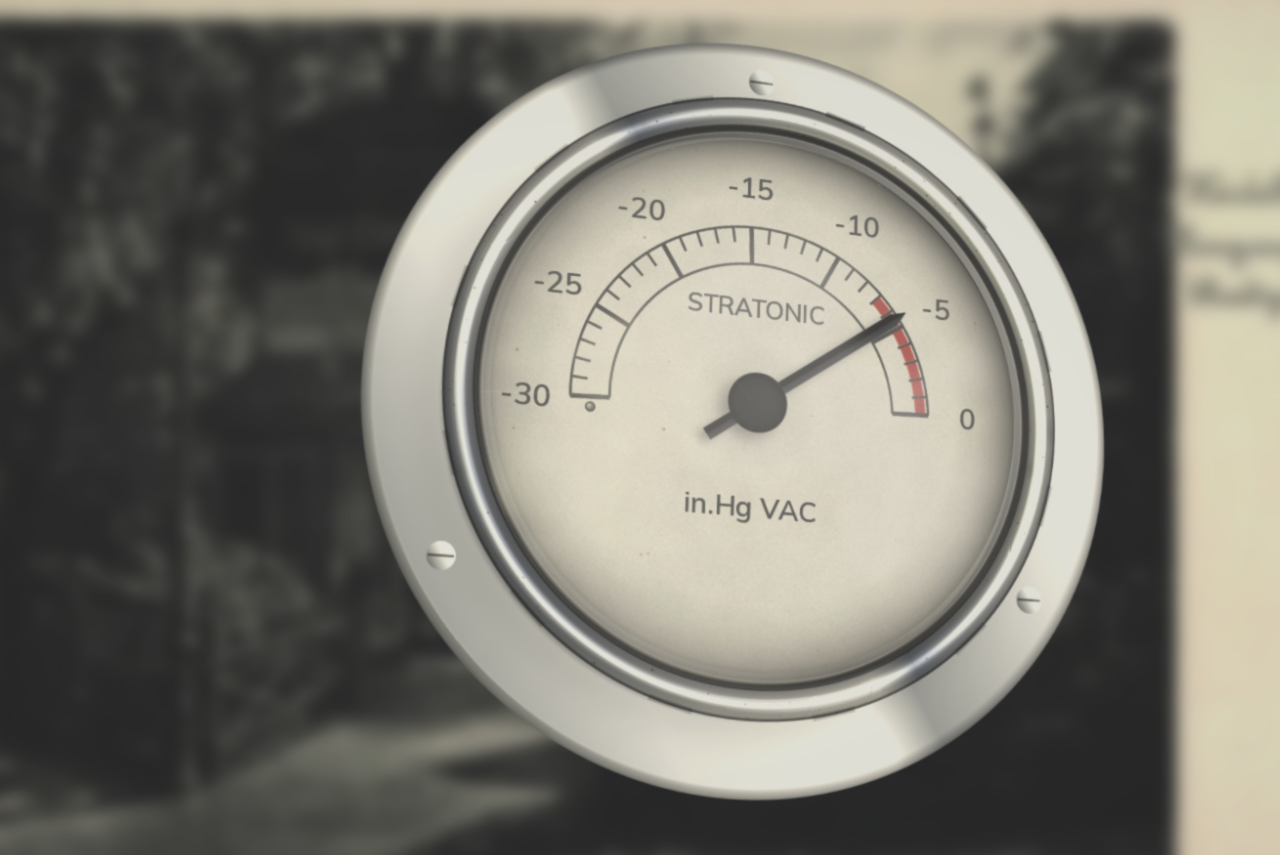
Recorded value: **-5.5** inHg
